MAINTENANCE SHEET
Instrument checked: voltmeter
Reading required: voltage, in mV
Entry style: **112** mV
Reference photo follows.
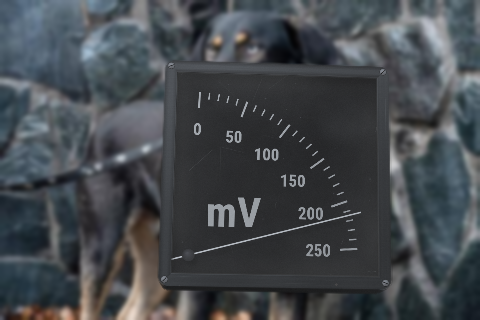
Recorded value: **215** mV
